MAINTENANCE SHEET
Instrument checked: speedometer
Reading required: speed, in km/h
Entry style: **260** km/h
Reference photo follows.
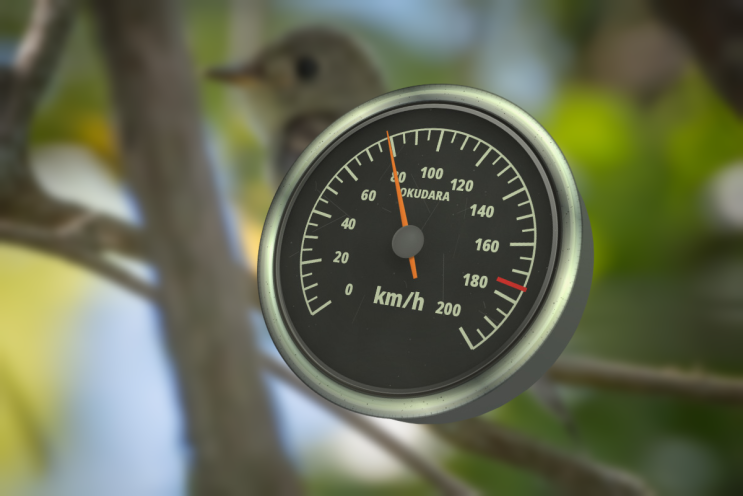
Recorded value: **80** km/h
